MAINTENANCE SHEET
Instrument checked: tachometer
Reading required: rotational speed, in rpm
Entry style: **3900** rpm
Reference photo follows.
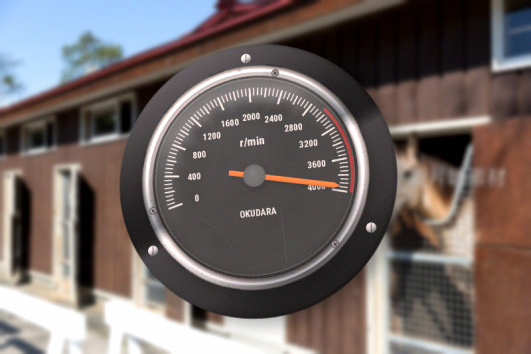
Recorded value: **3950** rpm
